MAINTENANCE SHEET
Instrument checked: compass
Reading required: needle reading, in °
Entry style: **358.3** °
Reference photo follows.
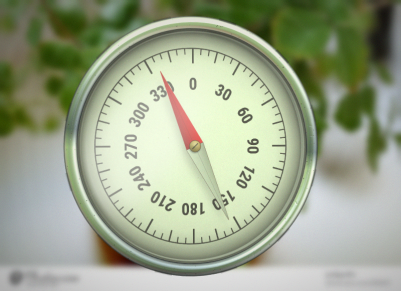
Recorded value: **335** °
